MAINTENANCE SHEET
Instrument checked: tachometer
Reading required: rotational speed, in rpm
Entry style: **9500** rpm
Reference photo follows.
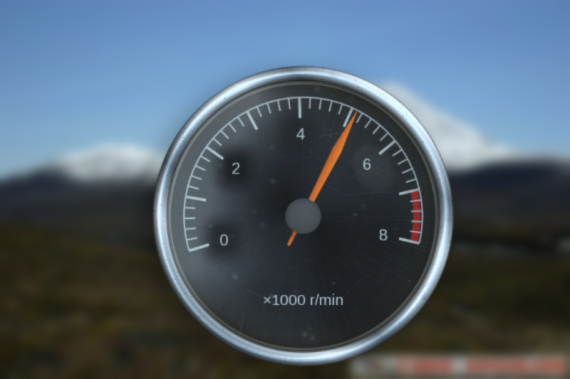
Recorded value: **5100** rpm
